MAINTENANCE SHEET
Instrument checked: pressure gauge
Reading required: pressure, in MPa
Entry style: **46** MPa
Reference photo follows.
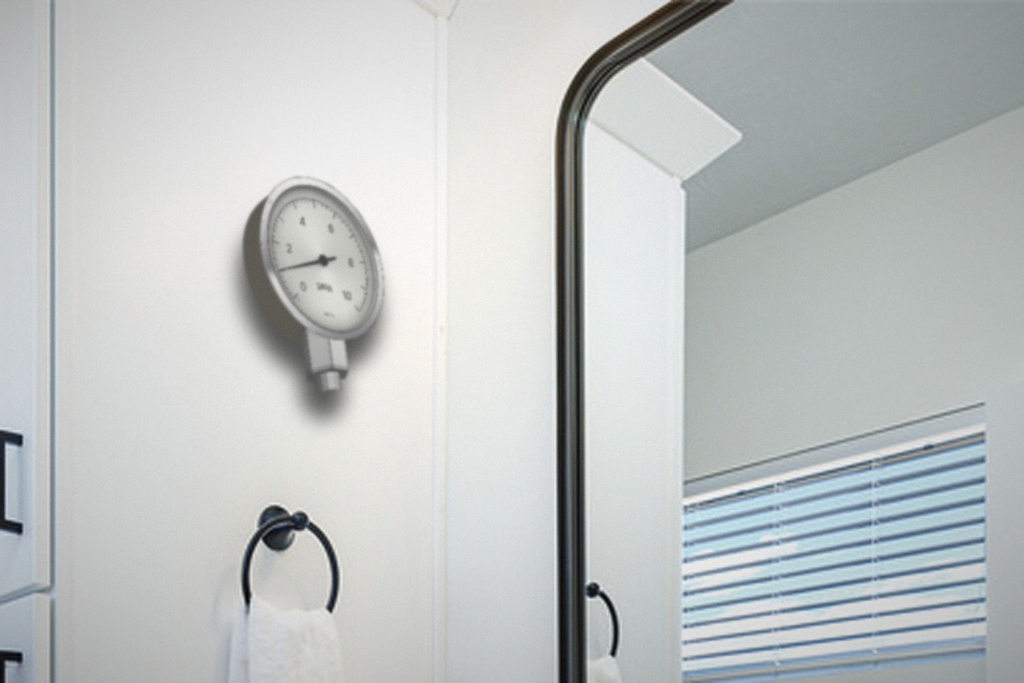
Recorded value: **1** MPa
